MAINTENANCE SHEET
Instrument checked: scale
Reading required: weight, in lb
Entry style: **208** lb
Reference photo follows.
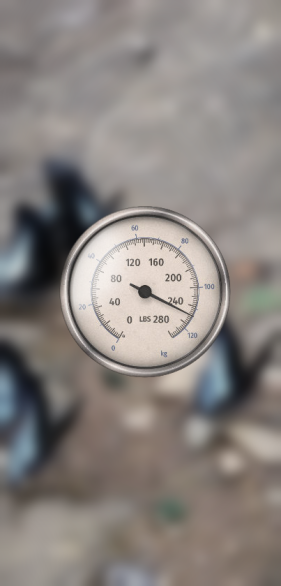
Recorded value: **250** lb
